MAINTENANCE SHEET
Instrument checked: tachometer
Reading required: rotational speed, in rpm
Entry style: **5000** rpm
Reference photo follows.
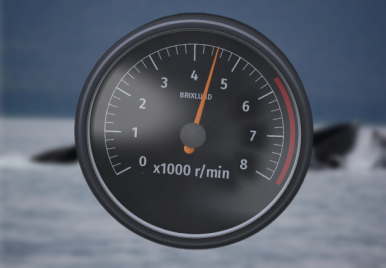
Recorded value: **4500** rpm
